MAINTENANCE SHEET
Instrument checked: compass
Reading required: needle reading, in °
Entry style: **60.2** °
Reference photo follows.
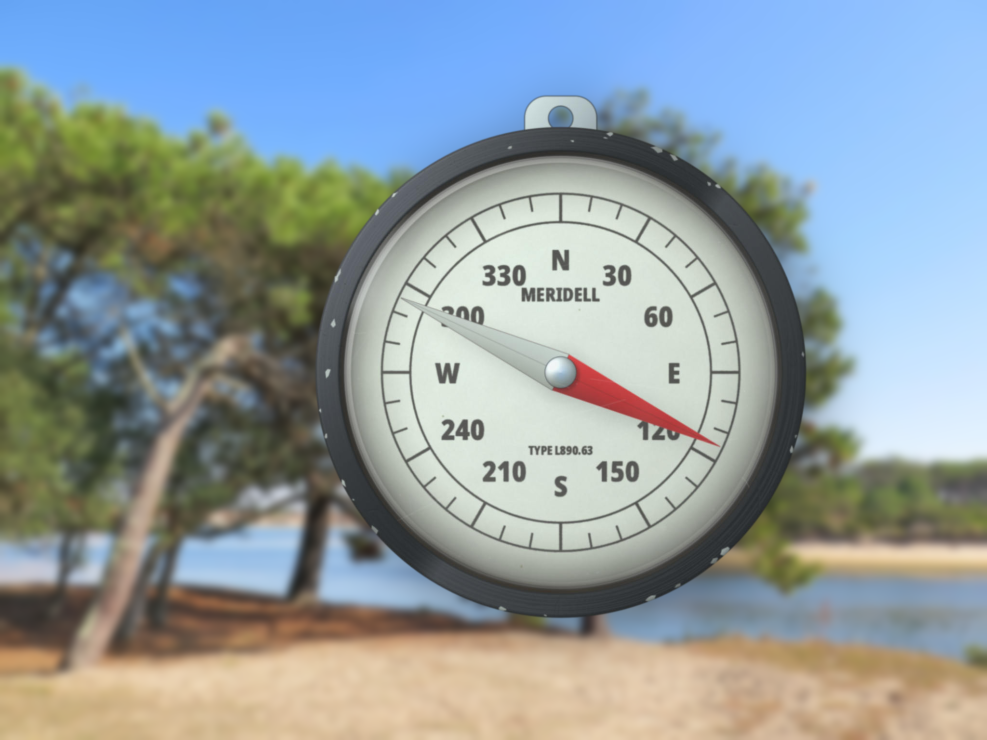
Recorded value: **115** °
